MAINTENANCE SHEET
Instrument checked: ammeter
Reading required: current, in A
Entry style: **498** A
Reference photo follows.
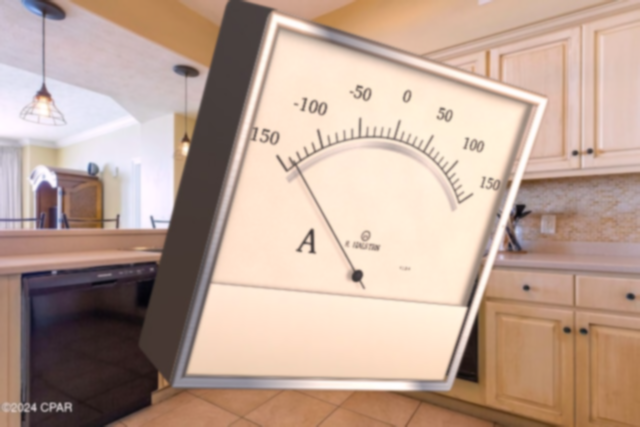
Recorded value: **-140** A
